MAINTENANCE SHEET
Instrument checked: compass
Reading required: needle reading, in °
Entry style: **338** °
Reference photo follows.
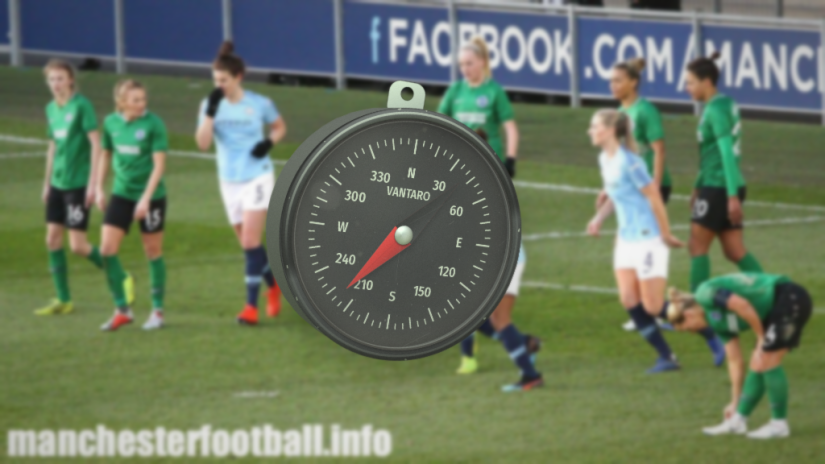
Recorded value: **220** °
